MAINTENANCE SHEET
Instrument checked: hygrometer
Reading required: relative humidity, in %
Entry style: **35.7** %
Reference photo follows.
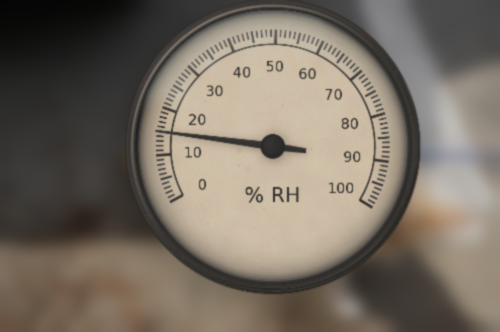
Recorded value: **15** %
